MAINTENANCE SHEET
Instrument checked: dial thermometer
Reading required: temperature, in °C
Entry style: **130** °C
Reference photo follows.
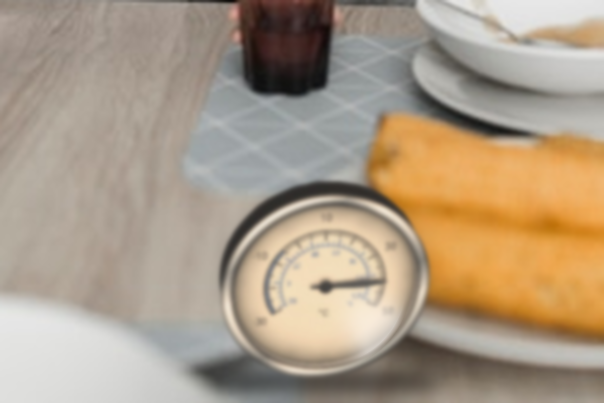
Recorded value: **40** °C
